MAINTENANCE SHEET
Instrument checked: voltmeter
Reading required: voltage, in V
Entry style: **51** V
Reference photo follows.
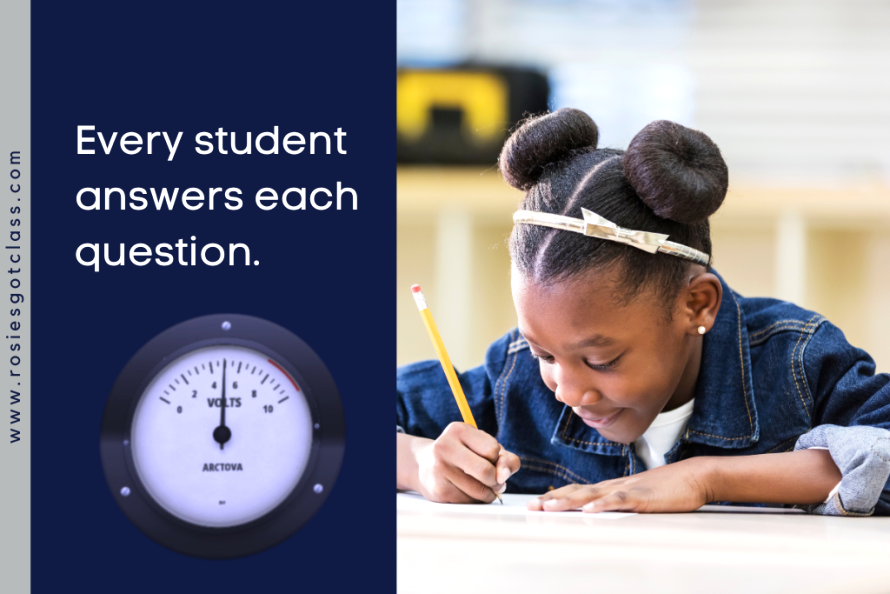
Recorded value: **5** V
